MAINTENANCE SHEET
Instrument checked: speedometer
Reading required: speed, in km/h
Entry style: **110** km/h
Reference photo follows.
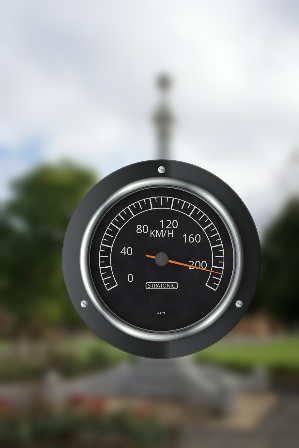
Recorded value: **205** km/h
